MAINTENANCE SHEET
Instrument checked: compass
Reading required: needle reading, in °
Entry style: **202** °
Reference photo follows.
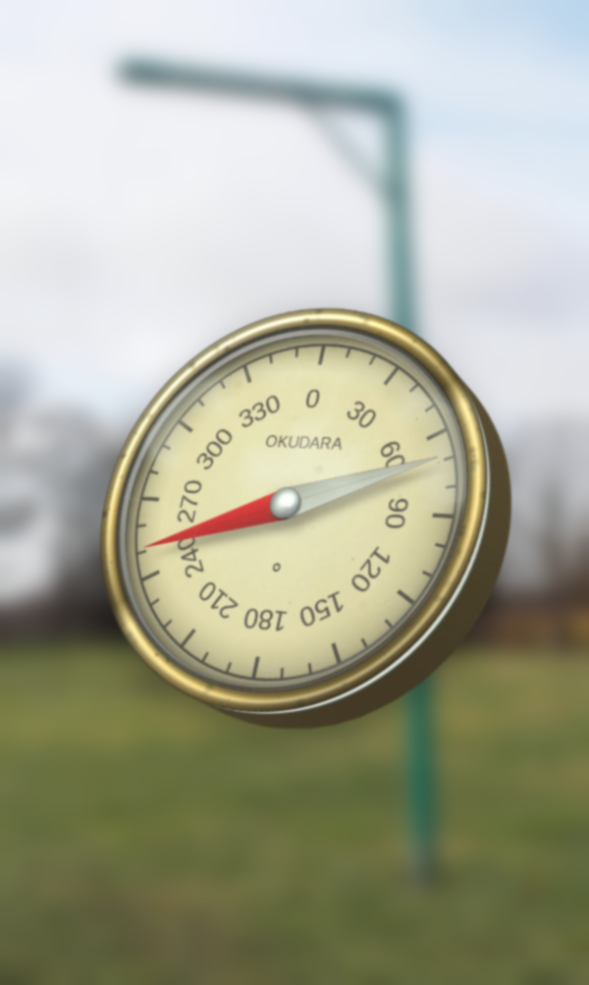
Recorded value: **250** °
